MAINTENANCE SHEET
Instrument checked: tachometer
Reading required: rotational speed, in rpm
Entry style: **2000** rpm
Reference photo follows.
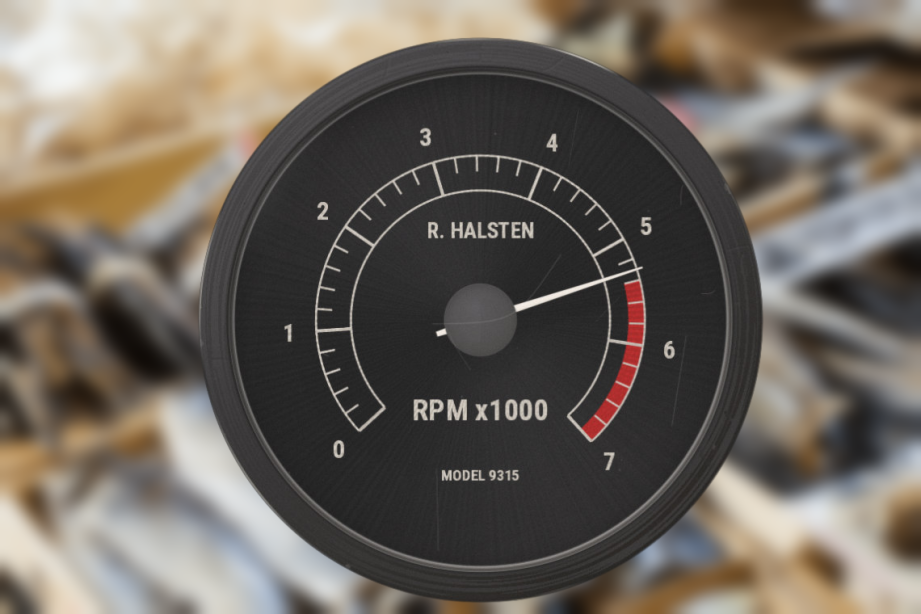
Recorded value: **5300** rpm
